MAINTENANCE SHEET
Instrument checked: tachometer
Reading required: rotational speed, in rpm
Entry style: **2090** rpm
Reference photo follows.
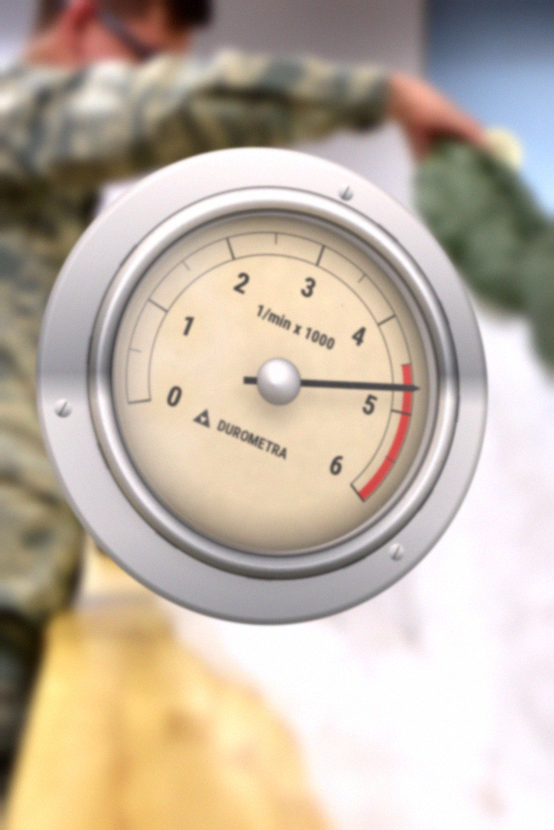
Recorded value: **4750** rpm
